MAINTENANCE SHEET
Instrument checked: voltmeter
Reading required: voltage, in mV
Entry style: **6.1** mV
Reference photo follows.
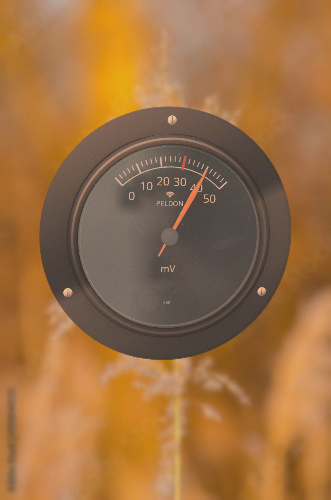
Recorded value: **40** mV
